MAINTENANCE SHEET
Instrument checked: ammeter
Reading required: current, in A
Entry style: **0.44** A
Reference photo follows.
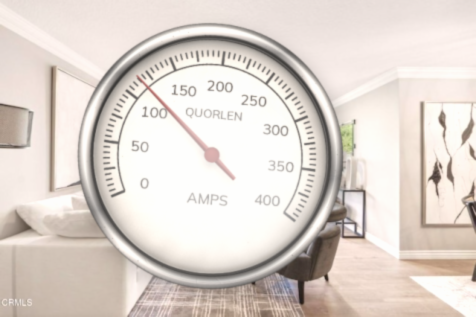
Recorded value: **115** A
